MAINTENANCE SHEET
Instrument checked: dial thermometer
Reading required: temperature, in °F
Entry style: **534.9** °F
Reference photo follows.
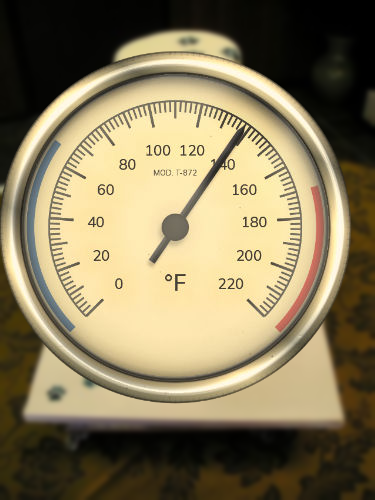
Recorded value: **138** °F
